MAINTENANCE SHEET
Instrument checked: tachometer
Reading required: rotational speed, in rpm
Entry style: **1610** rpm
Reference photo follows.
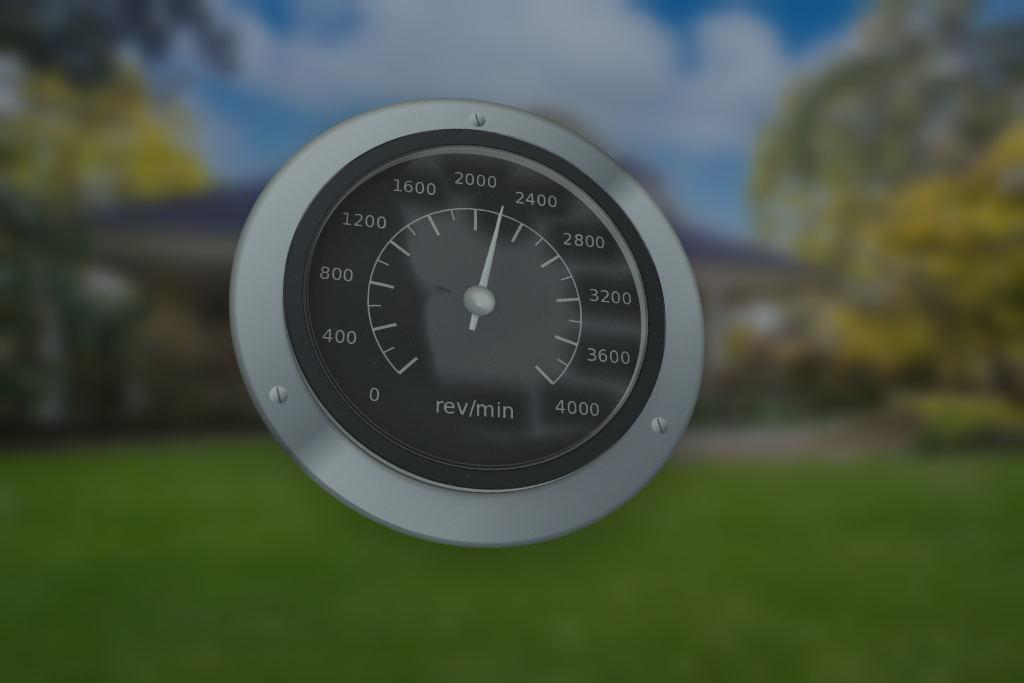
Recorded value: **2200** rpm
